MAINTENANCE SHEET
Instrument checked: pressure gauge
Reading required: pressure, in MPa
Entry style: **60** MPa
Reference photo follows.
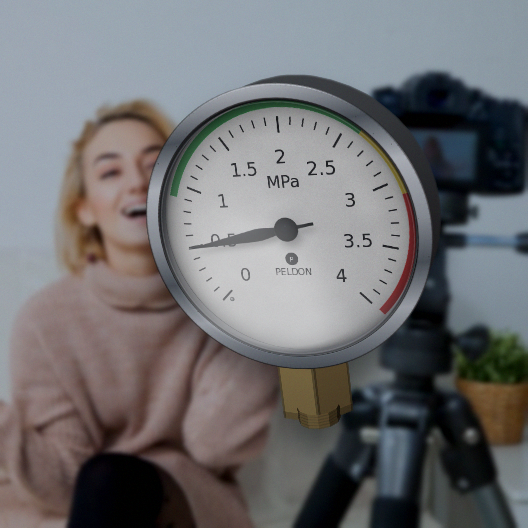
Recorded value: **0.5** MPa
